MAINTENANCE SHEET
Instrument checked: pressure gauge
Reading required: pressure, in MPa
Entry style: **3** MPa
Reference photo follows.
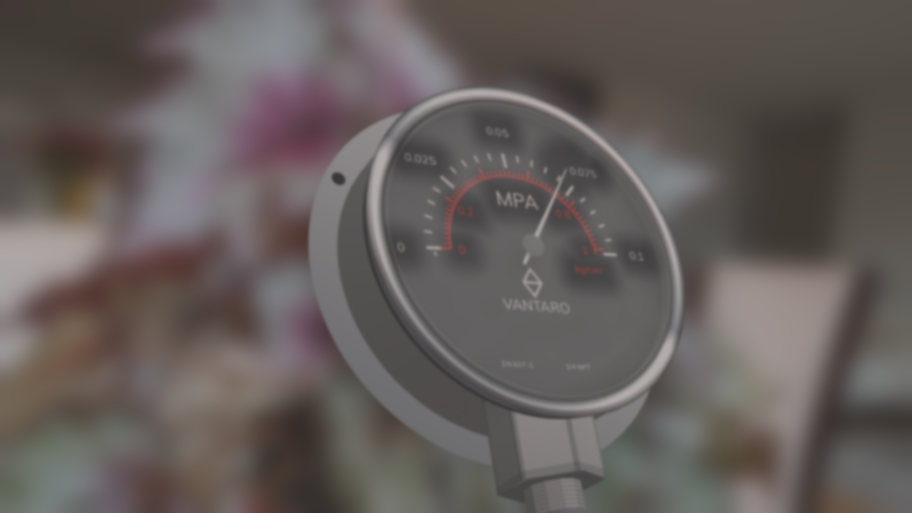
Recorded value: **0.07** MPa
